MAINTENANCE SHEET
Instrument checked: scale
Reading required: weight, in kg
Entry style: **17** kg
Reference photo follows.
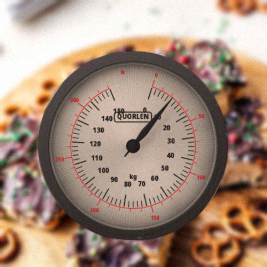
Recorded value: **10** kg
